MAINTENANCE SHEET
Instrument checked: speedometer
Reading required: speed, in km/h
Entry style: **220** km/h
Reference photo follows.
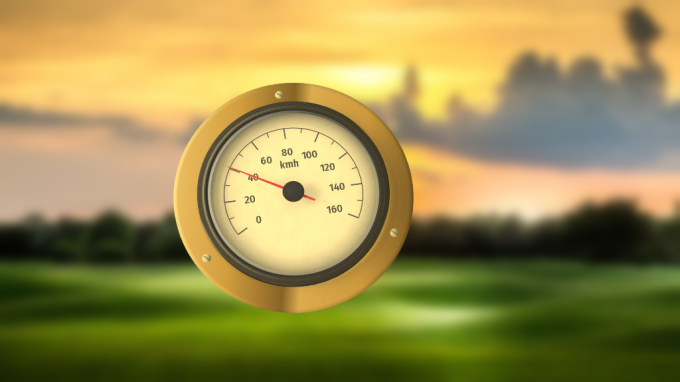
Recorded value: **40** km/h
